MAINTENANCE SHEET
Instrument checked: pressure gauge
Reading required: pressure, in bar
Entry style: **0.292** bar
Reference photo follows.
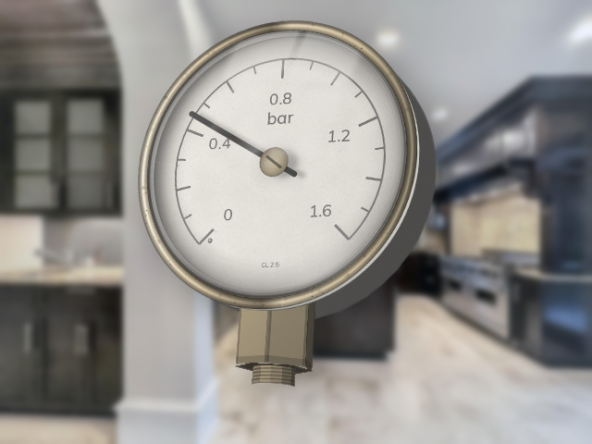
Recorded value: **0.45** bar
